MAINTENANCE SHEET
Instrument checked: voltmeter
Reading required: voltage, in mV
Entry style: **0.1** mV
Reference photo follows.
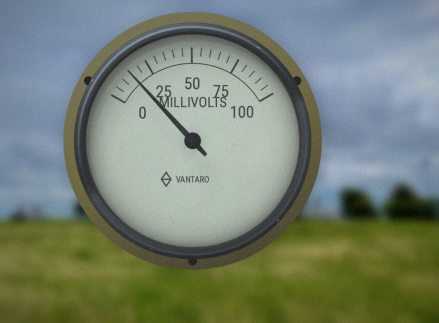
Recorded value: **15** mV
